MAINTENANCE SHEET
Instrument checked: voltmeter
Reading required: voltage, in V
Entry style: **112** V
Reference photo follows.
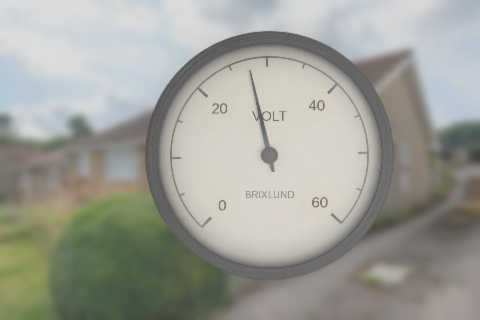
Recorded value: **27.5** V
